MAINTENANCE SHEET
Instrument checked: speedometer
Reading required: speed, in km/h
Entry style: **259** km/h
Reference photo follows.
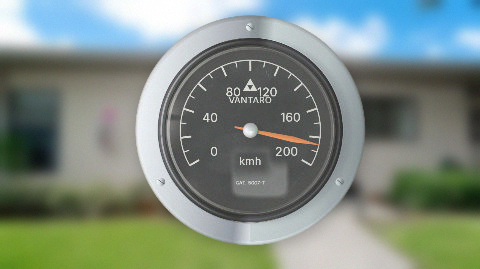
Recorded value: **185** km/h
